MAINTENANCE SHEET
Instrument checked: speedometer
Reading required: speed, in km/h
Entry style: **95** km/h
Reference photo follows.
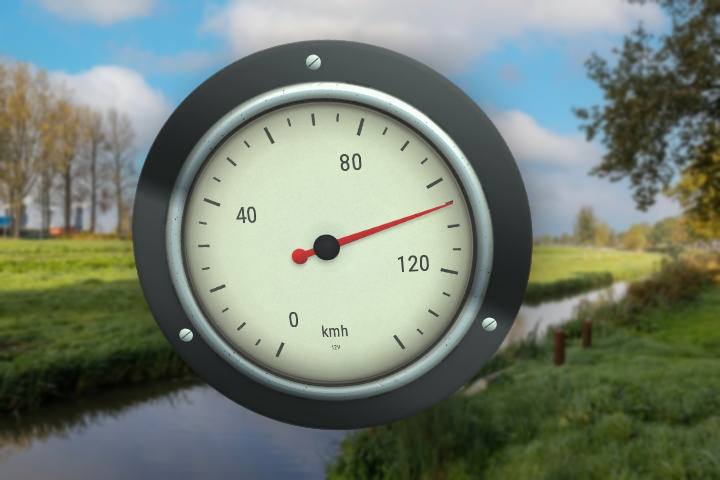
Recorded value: **105** km/h
